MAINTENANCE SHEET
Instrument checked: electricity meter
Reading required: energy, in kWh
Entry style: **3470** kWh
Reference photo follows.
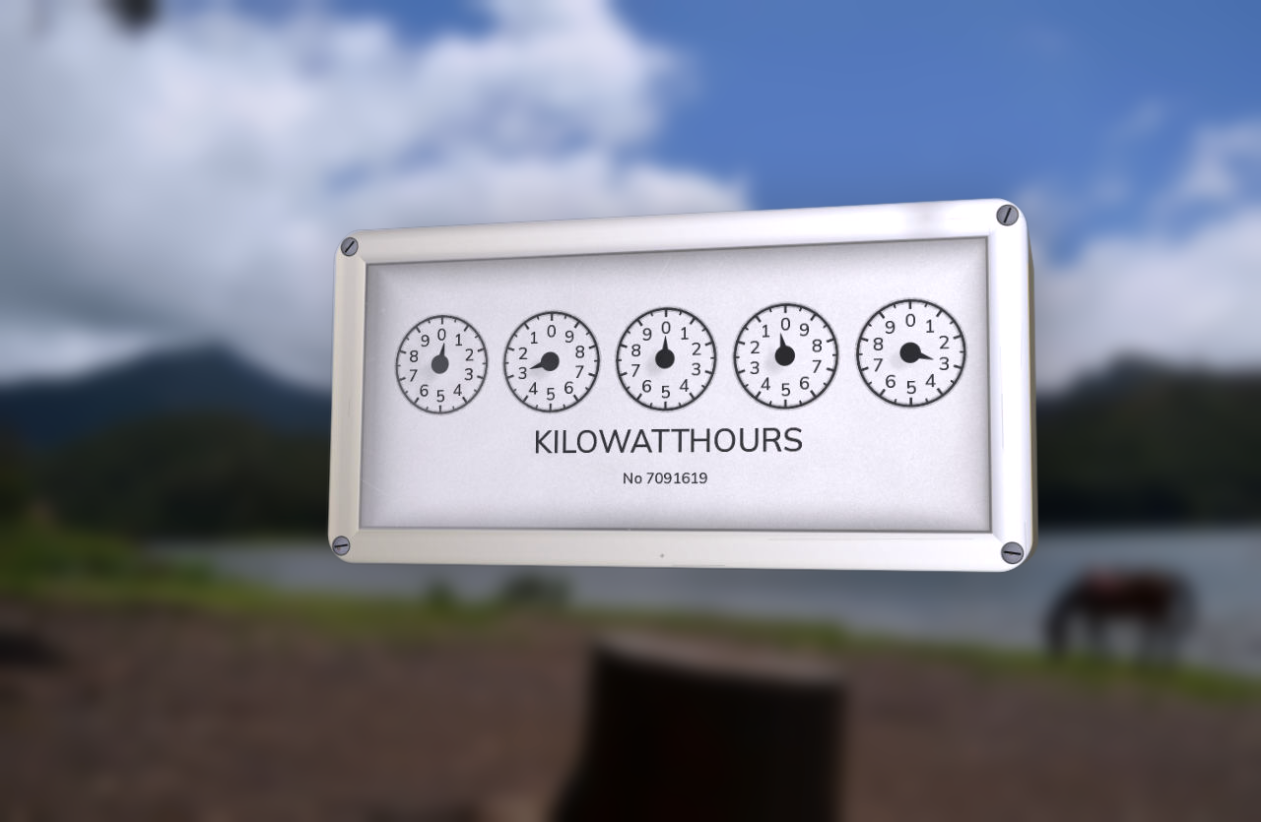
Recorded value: **3003** kWh
